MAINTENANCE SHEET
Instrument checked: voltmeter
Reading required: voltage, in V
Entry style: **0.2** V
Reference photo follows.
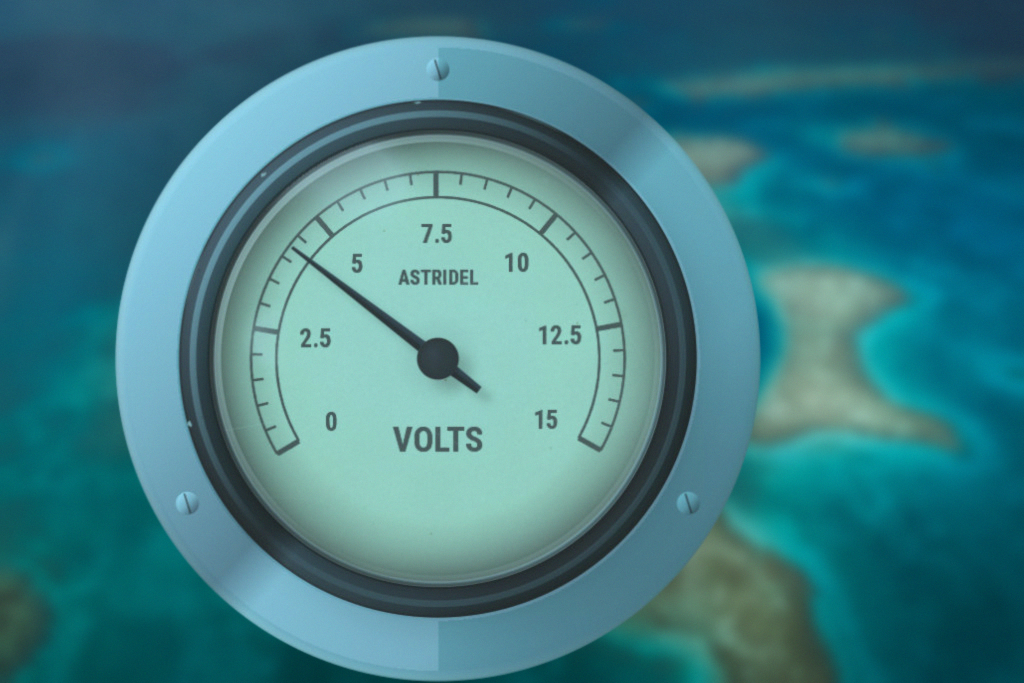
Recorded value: **4.25** V
